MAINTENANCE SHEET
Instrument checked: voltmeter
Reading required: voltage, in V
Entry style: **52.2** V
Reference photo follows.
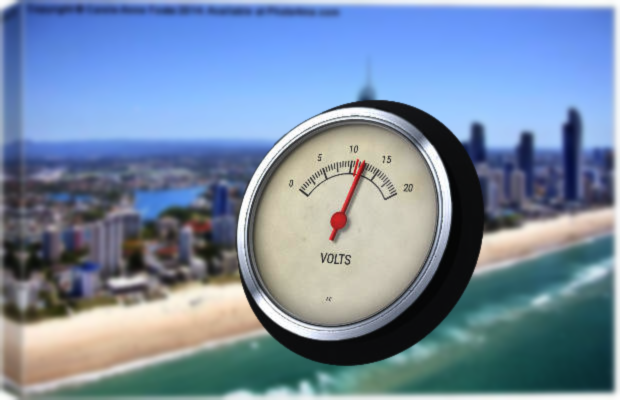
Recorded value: **12.5** V
